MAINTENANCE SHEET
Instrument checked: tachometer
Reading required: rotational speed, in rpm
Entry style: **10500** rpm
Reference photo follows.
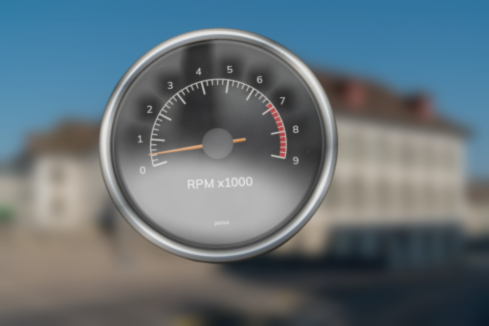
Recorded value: **400** rpm
